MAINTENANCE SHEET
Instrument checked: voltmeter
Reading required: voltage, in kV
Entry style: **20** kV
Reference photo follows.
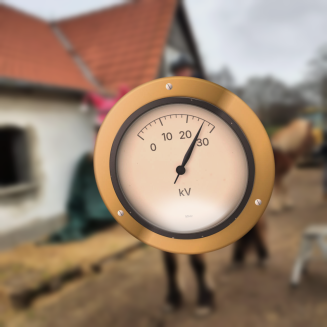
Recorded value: **26** kV
